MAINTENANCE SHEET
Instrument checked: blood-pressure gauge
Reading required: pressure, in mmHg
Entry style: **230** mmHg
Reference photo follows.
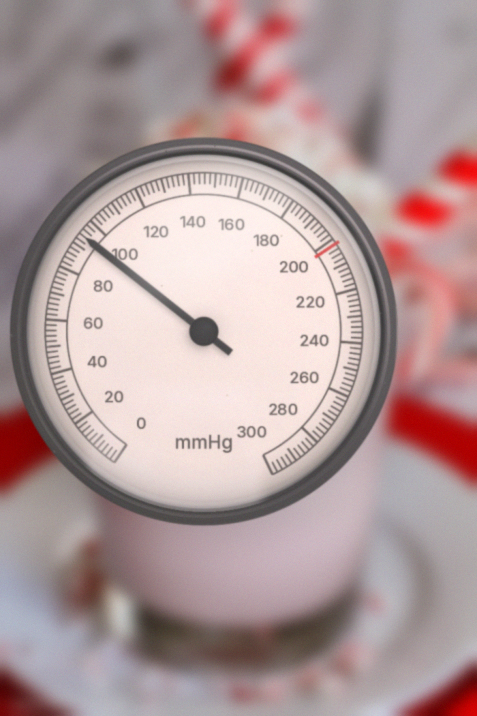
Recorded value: **94** mmHg
